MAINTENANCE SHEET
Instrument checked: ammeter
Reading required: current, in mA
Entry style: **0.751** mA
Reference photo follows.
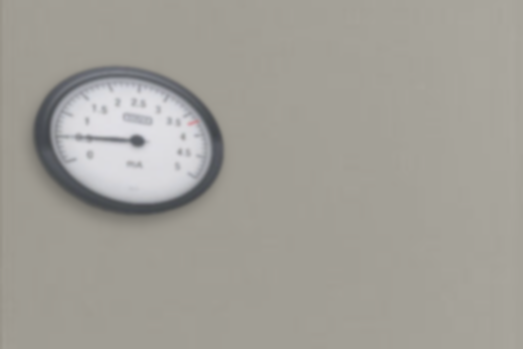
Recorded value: **0.5** mA
